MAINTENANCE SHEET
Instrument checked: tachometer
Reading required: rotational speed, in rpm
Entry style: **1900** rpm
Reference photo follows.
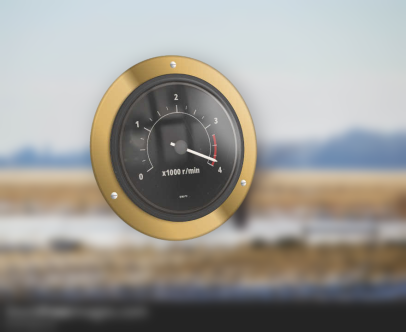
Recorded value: **3875** rpm
